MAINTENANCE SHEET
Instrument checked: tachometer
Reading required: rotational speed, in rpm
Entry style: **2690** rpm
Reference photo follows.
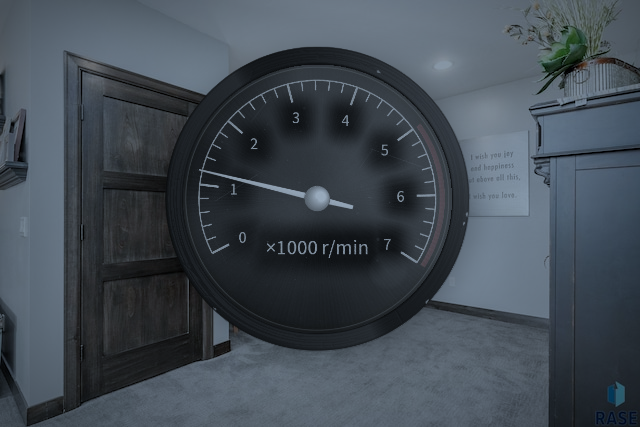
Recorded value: **1200** rpm
